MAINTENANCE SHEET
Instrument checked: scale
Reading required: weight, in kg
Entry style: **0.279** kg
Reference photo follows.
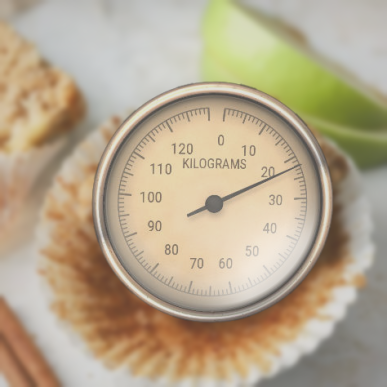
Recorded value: **22** kg
